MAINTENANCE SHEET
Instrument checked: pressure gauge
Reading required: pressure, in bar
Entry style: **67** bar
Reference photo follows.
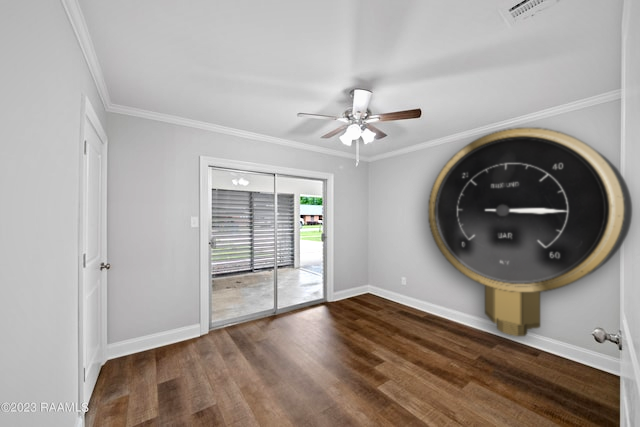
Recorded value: **50** bar
